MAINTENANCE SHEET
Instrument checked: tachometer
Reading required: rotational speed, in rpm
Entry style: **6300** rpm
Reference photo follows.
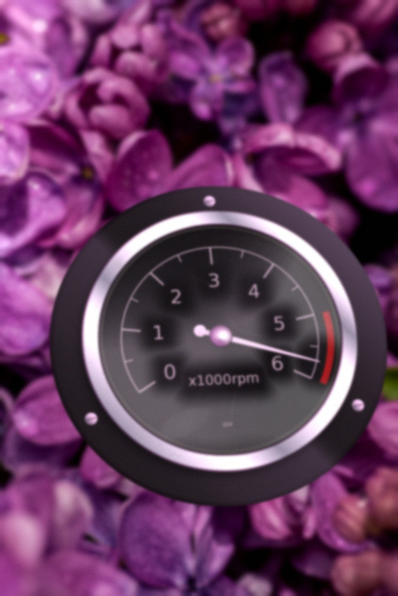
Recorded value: **5750** rpm
